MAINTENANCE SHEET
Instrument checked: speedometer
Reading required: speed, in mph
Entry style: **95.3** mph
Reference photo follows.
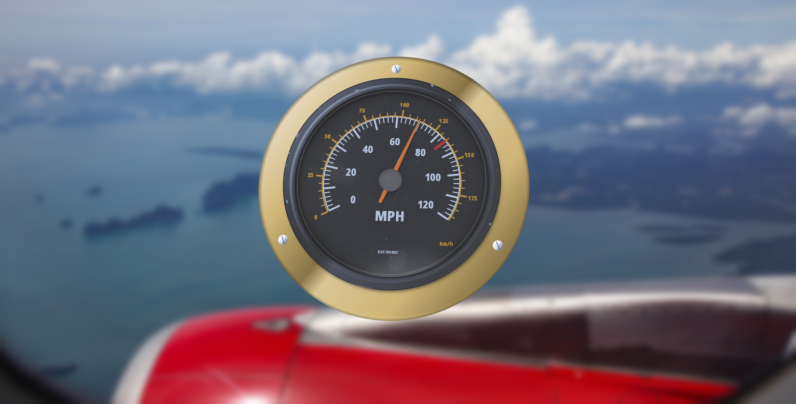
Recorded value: **70** mph
